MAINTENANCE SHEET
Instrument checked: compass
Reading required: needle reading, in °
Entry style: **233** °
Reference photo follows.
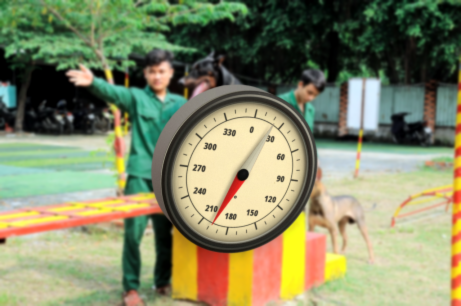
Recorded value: **200** °
